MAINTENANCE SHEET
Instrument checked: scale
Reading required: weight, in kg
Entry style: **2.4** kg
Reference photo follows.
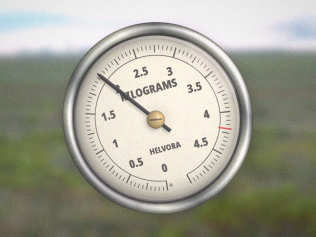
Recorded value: **2** kg
